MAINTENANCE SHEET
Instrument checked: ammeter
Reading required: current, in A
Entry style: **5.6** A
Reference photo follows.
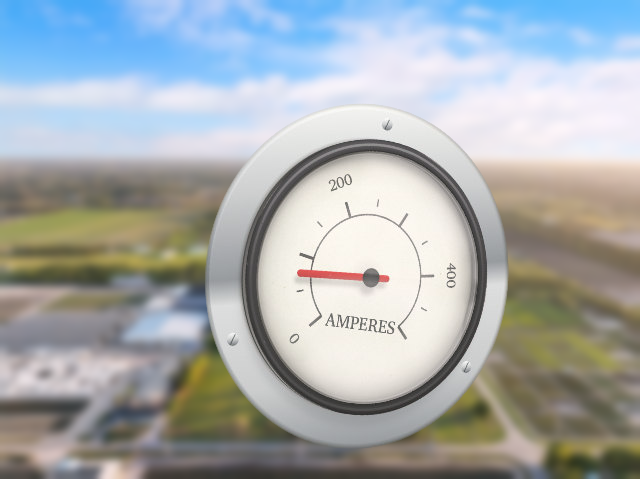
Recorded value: **75** A
